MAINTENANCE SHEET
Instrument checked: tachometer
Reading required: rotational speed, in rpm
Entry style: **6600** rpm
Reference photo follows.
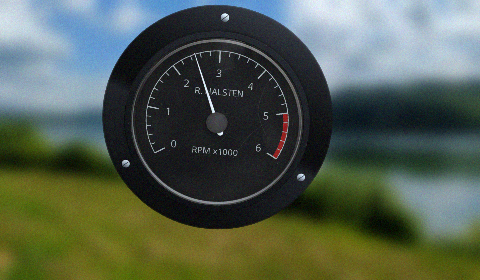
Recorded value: **2500** rpm
